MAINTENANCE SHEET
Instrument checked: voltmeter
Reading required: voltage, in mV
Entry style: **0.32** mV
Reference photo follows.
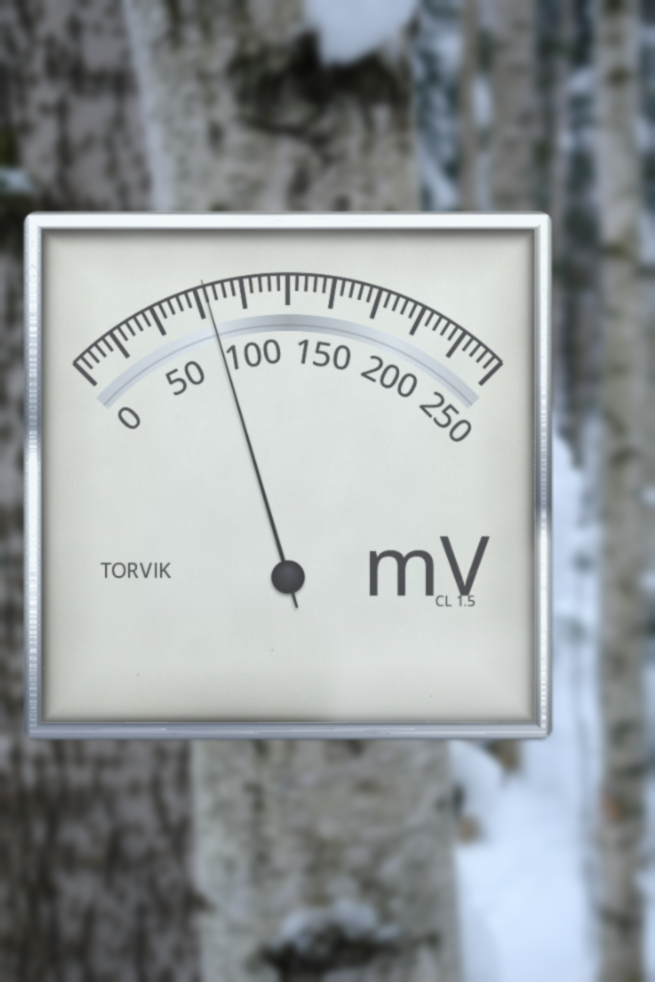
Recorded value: **80** mV
